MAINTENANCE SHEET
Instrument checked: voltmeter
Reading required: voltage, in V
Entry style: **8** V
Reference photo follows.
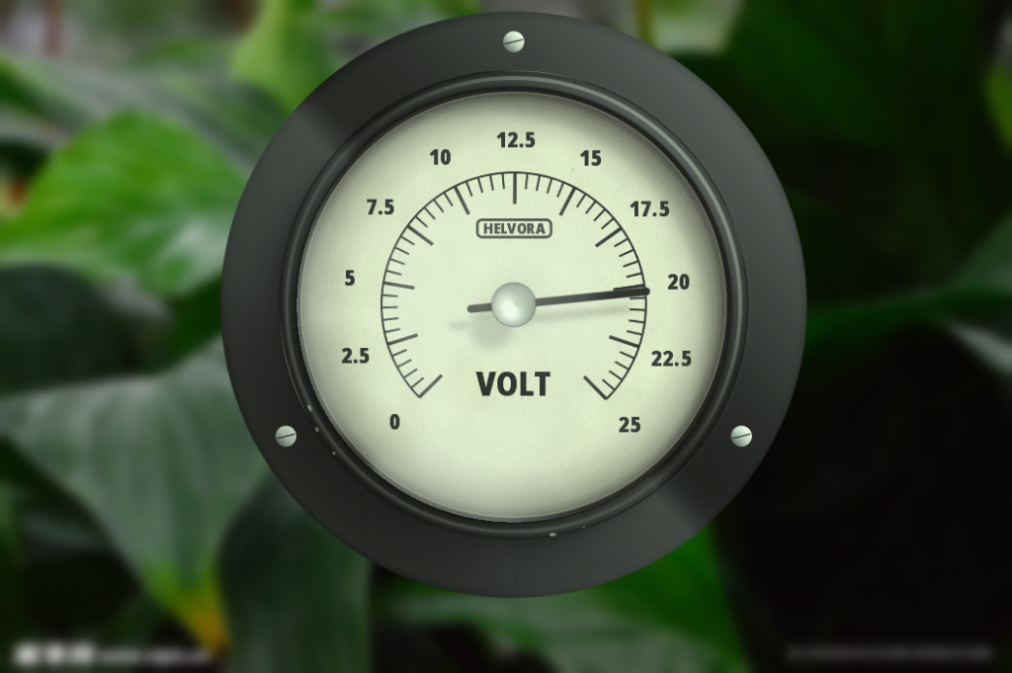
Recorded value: **20.25** V
